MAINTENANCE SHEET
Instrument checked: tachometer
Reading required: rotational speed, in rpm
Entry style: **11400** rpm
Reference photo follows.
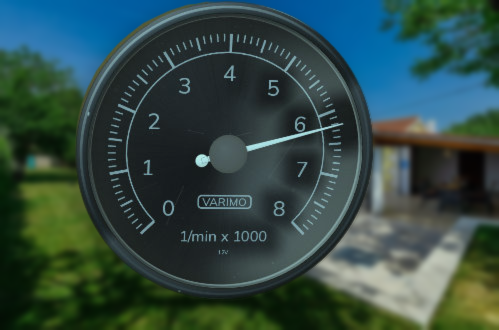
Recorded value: **6200** rpm
